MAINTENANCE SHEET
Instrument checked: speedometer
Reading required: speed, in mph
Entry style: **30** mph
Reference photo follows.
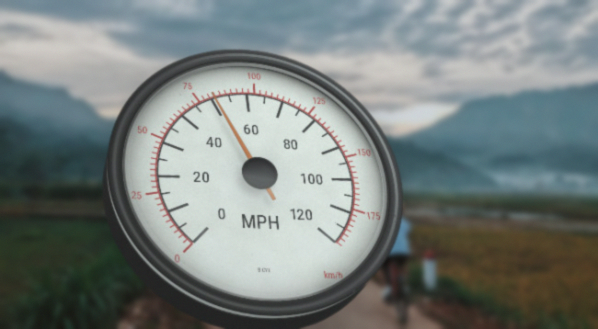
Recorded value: **50** mph
